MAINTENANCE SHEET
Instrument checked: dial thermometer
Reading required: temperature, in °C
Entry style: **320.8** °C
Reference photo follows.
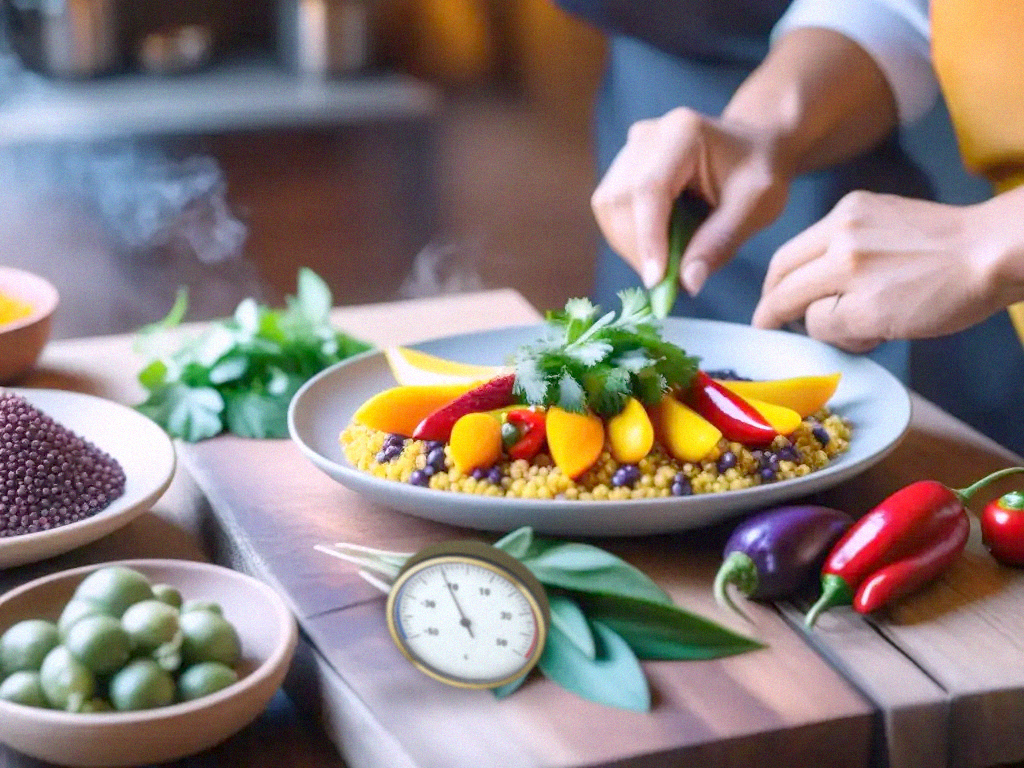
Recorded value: **-10** °C
